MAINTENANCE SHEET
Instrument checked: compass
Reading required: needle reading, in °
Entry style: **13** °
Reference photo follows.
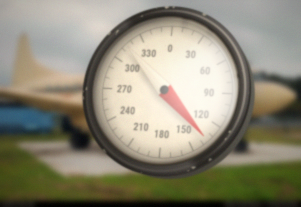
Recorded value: **135** °
